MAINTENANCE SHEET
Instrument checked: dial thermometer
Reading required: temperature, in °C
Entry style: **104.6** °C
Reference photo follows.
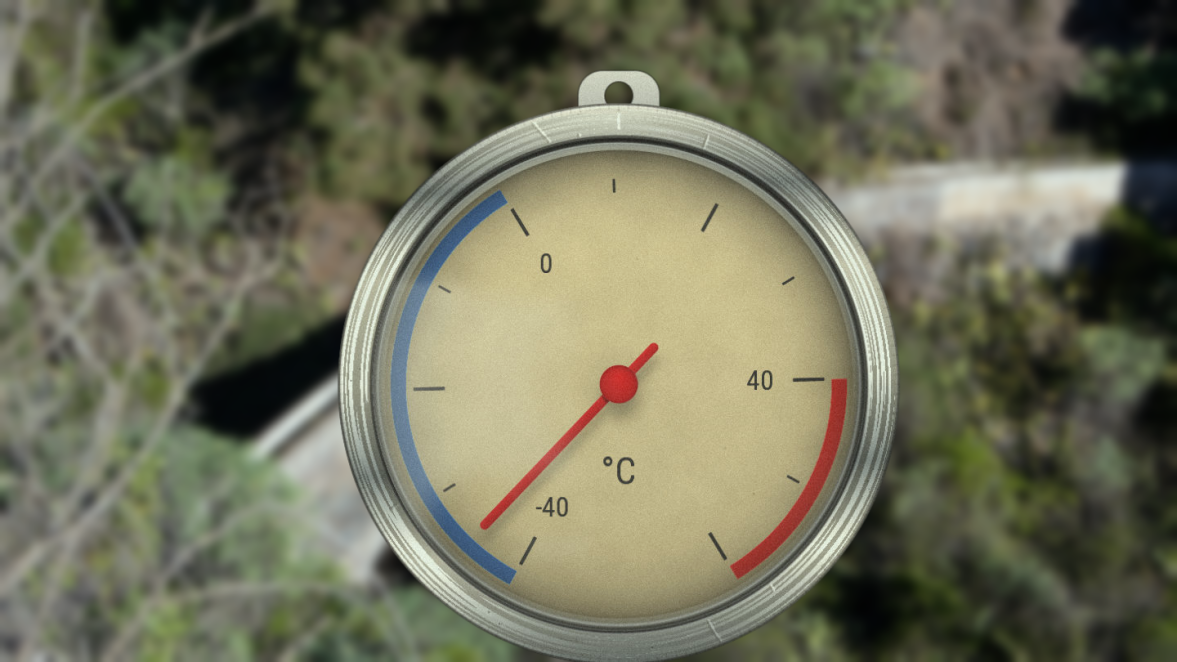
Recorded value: **-35** °C
